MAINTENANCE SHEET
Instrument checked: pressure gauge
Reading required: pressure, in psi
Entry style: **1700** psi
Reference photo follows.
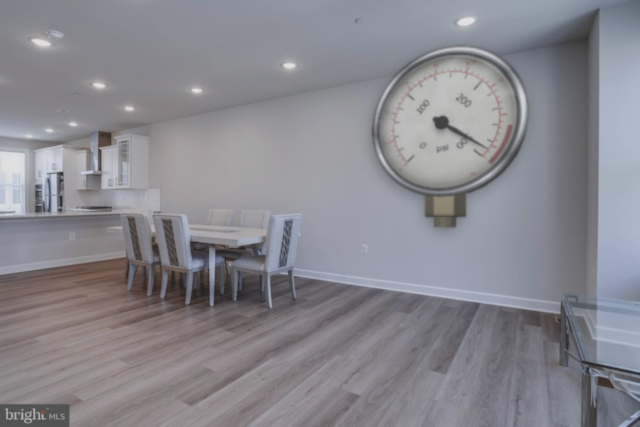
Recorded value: **290** psi
